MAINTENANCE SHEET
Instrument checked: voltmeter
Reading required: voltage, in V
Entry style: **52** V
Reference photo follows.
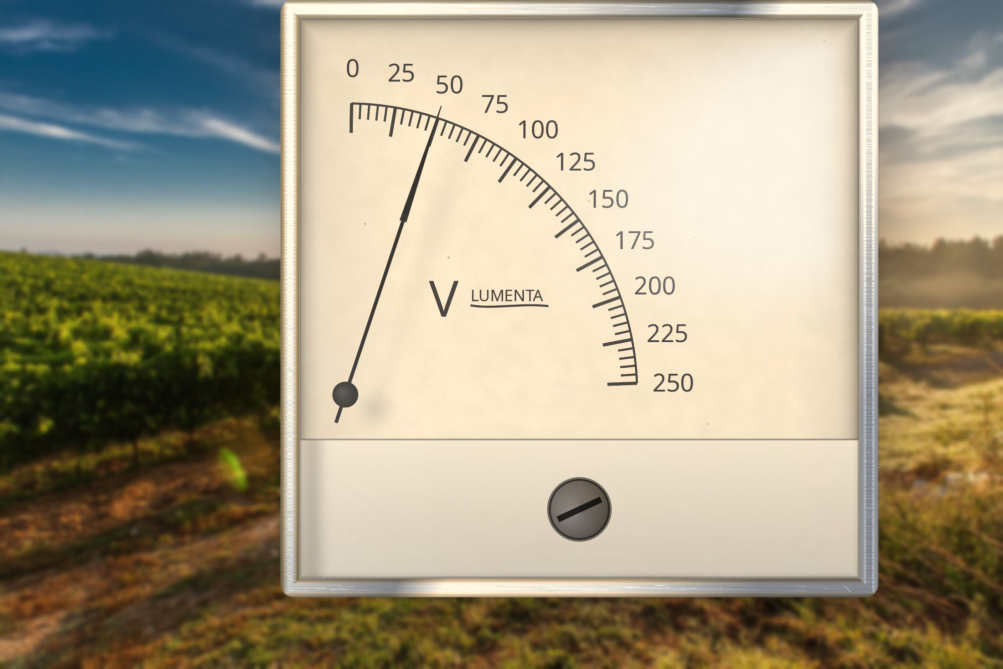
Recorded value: **50** V
